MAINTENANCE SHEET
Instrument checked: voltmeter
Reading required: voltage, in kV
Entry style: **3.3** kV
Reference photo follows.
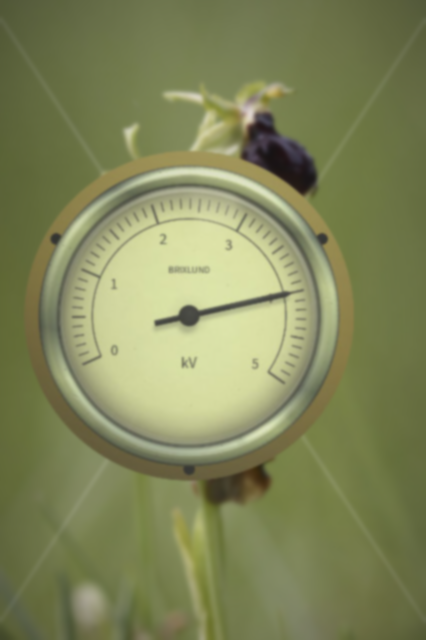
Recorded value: **4** kV
